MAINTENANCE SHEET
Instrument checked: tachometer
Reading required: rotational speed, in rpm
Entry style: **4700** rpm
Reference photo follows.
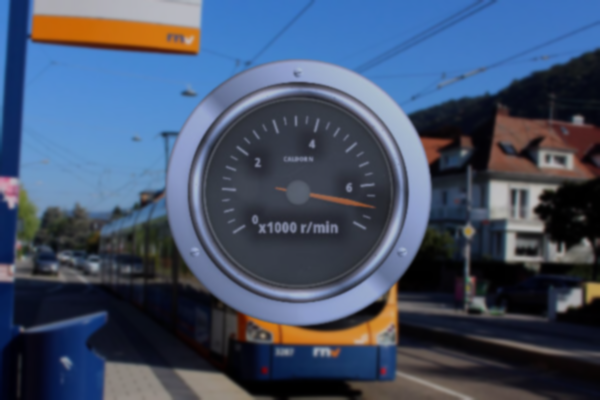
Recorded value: **6500** rpm
